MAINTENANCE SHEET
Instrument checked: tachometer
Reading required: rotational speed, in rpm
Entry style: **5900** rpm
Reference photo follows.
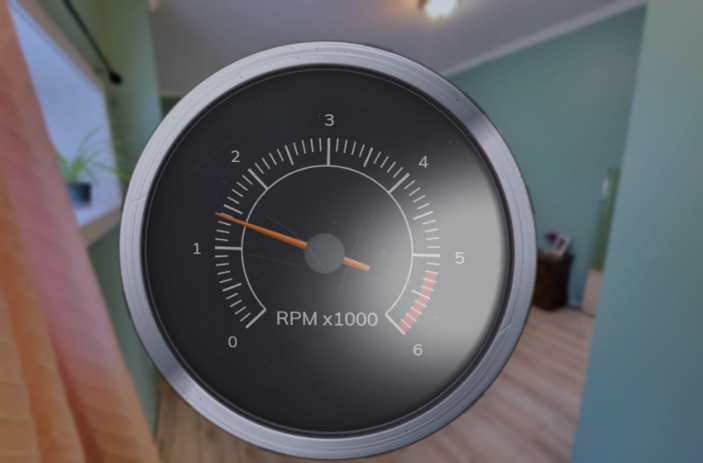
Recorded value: **1400** rpm
